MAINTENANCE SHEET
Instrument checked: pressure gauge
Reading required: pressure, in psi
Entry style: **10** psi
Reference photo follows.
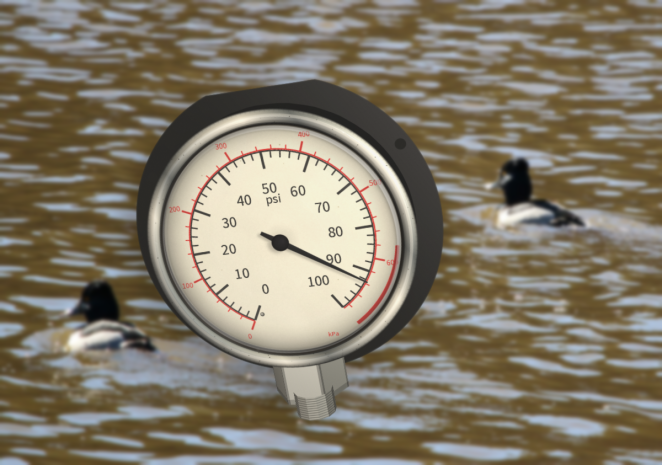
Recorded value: **92** psi
